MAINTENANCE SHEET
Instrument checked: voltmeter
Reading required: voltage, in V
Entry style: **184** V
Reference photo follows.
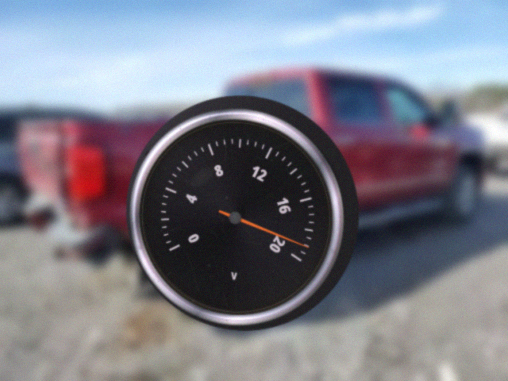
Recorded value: **19** V
